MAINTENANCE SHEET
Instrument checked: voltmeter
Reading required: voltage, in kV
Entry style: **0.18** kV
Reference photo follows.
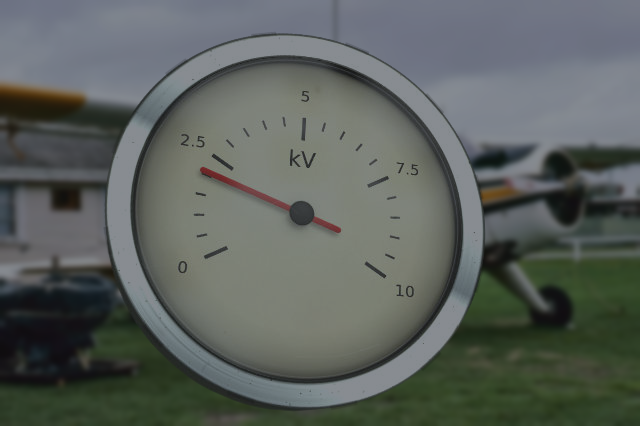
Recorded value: **2** kV
